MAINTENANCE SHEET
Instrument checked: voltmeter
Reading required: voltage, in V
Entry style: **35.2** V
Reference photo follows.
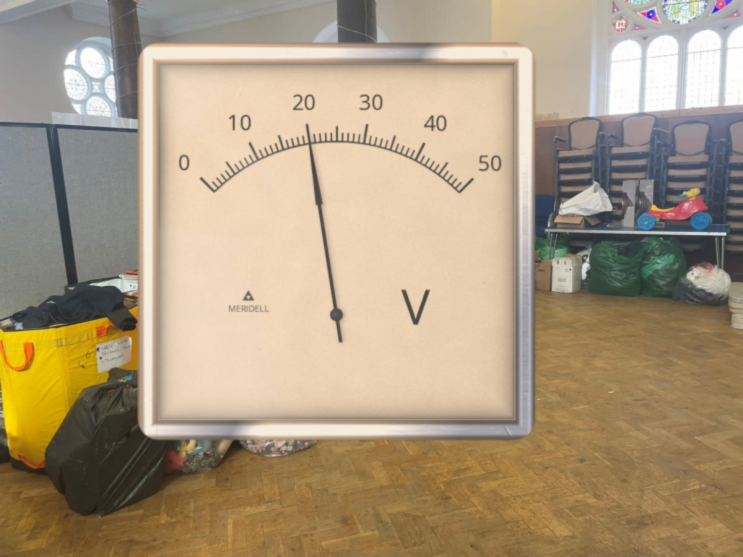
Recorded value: **20** V
